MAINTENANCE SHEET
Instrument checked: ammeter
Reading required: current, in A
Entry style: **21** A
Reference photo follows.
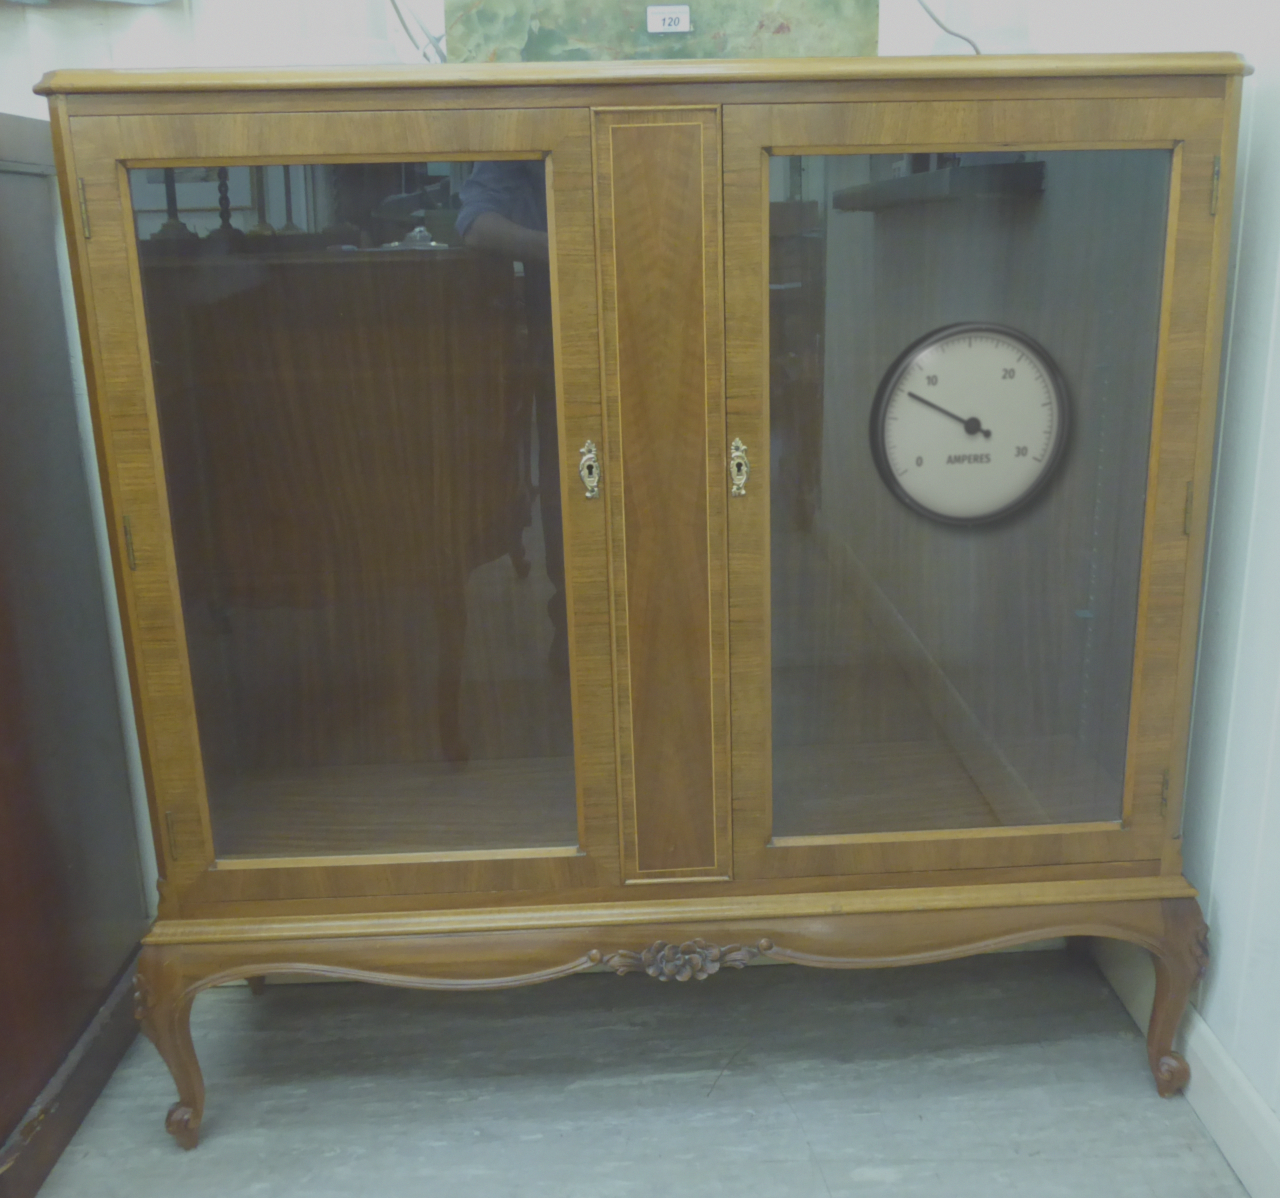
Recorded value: **7.5** A
